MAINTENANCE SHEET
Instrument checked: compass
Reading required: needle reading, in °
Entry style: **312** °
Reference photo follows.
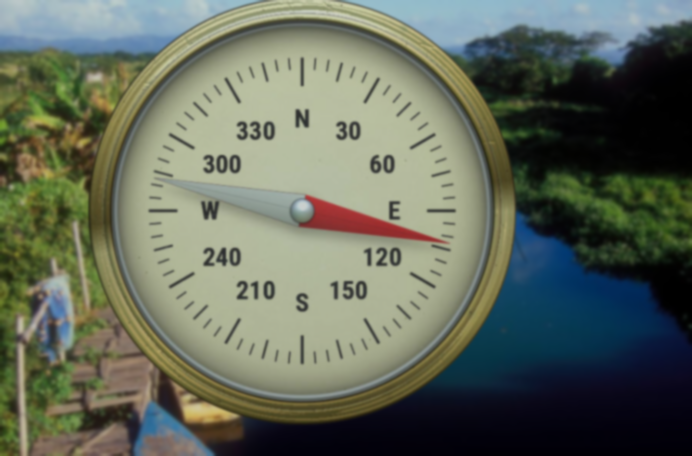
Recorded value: **102.5** °
